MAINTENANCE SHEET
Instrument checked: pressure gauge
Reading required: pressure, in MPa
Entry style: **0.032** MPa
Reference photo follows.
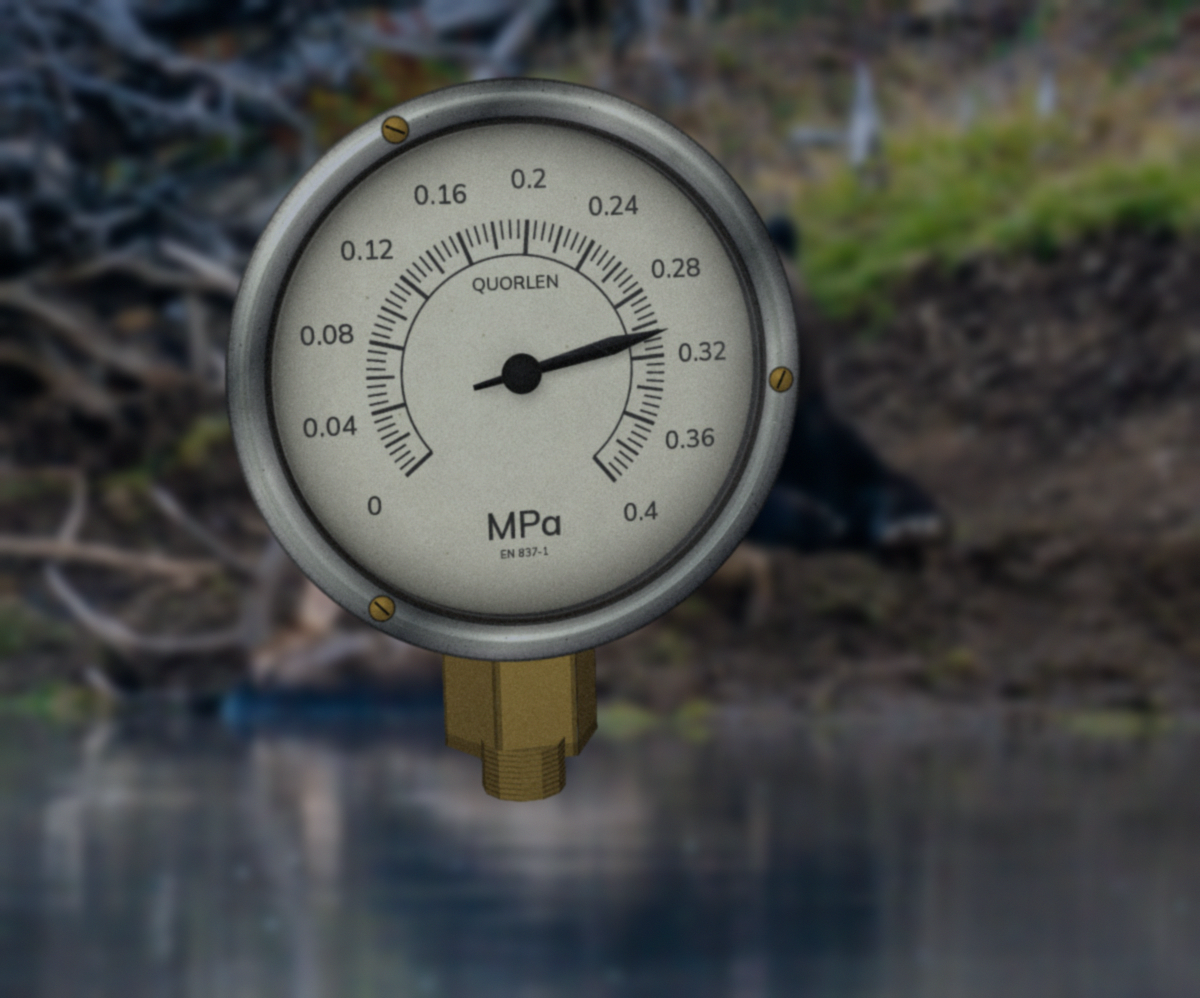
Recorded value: **0.305** MPa
